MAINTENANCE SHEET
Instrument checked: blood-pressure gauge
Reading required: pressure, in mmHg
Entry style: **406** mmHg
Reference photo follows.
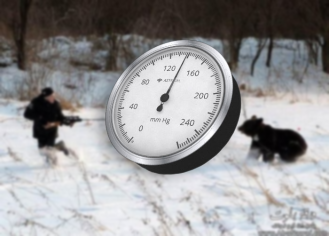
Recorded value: **140** mmHg
